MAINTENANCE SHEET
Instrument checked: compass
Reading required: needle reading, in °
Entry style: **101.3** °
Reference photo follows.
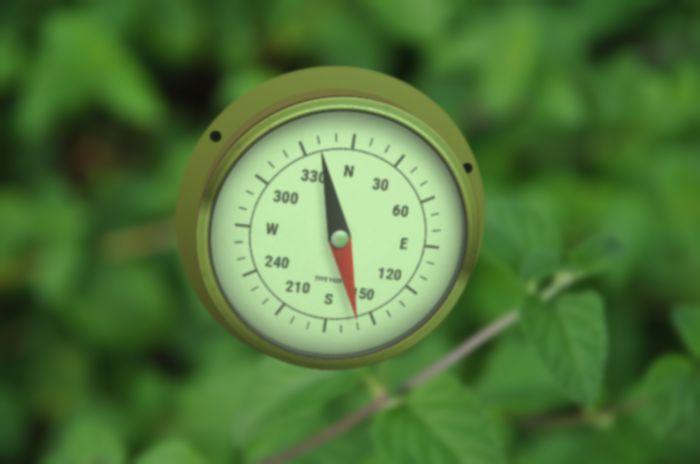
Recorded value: **160** °
